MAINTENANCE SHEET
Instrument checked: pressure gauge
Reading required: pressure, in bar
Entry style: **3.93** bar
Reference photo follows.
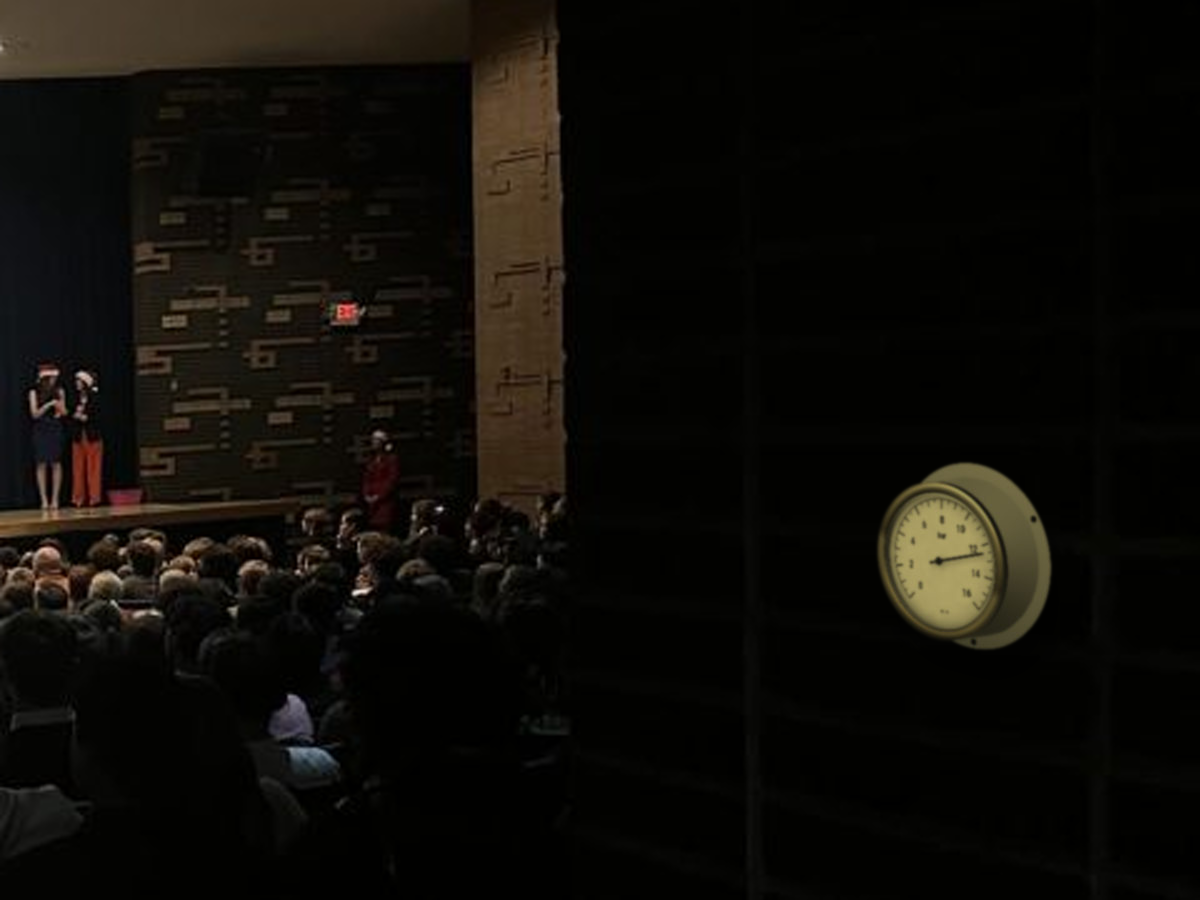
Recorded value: **12.5** bar
